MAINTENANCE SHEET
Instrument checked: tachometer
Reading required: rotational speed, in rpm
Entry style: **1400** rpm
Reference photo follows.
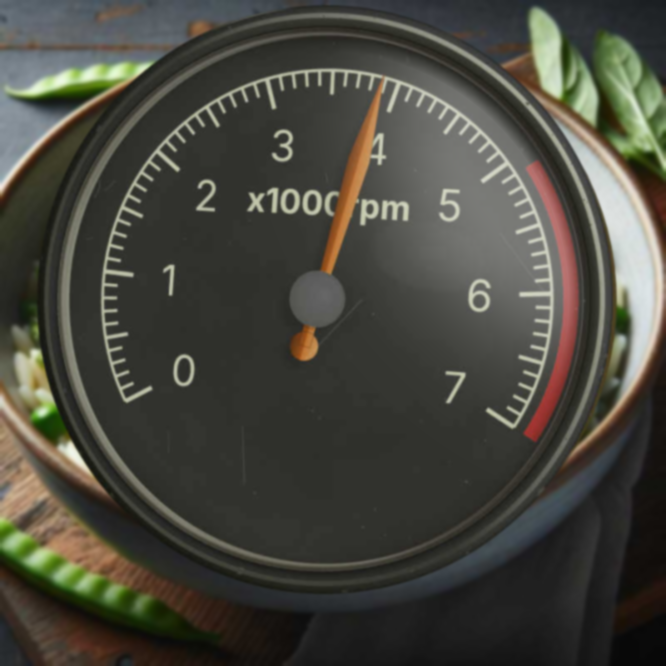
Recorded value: **3900** rpm
